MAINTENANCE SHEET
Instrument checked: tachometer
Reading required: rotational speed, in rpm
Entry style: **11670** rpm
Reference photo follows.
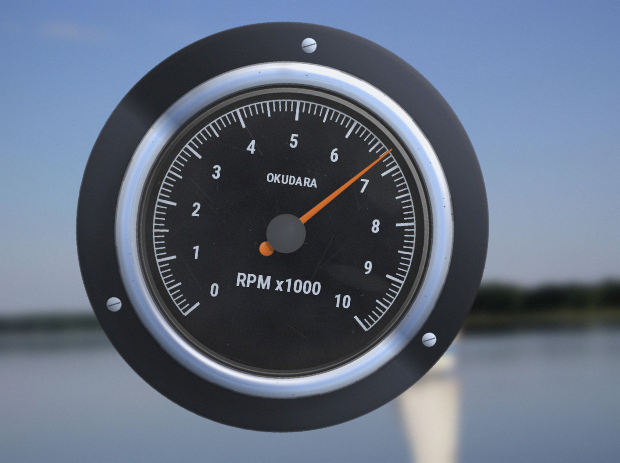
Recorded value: **6700** rpm
